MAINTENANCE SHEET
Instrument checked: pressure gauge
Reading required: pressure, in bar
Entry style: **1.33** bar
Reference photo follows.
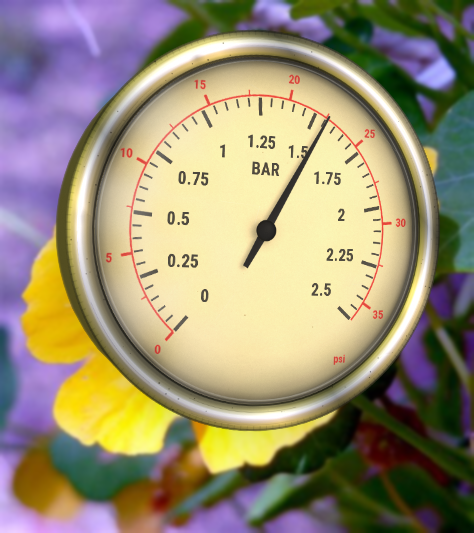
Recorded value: **1.55** bar
